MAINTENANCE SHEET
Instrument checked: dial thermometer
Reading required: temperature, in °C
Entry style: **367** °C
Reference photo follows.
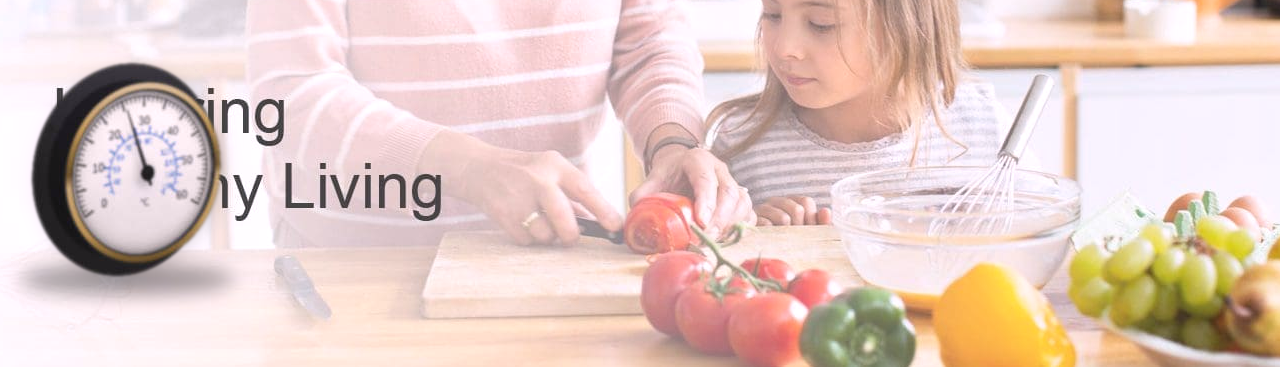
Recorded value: **25** °C
